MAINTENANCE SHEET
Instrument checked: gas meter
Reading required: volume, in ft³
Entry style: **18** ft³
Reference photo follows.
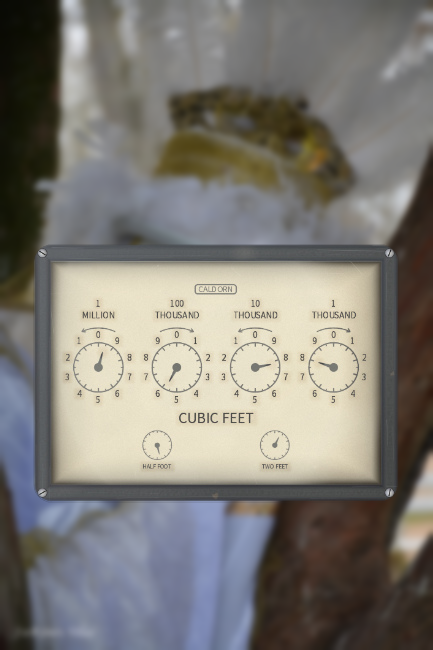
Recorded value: **957800** ft³
